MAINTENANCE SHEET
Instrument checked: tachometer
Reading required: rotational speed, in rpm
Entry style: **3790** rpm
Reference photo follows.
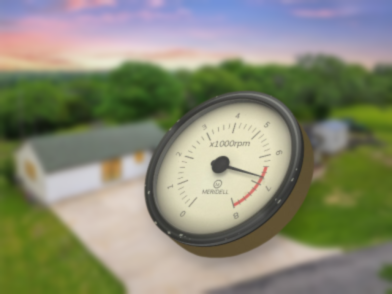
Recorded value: **6800** rpm
